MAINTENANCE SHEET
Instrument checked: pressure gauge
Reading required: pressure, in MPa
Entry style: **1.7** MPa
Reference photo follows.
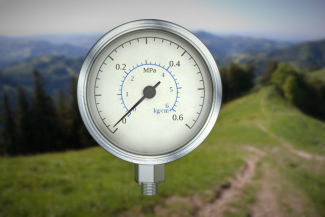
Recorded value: **0.01** MPa
